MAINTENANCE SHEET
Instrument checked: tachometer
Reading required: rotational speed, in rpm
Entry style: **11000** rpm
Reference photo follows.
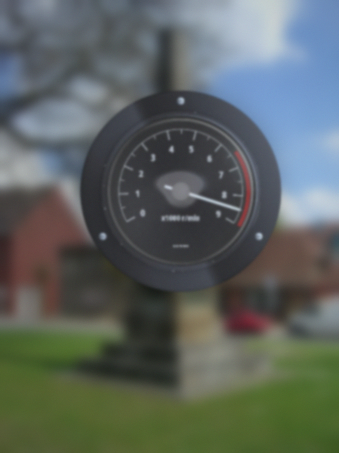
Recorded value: **8500** rpm
